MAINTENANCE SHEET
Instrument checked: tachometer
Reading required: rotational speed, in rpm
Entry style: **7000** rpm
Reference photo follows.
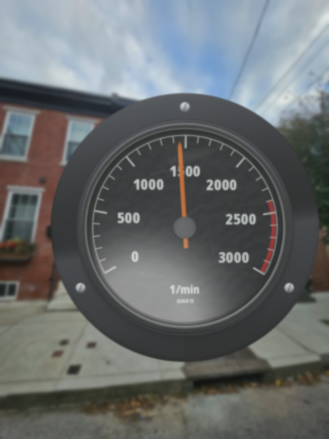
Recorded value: **1450** rpm
